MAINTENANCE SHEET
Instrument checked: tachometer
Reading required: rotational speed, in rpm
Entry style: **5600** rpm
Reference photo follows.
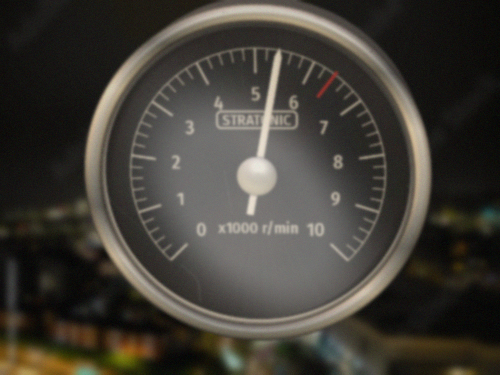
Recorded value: **5400** rpm
